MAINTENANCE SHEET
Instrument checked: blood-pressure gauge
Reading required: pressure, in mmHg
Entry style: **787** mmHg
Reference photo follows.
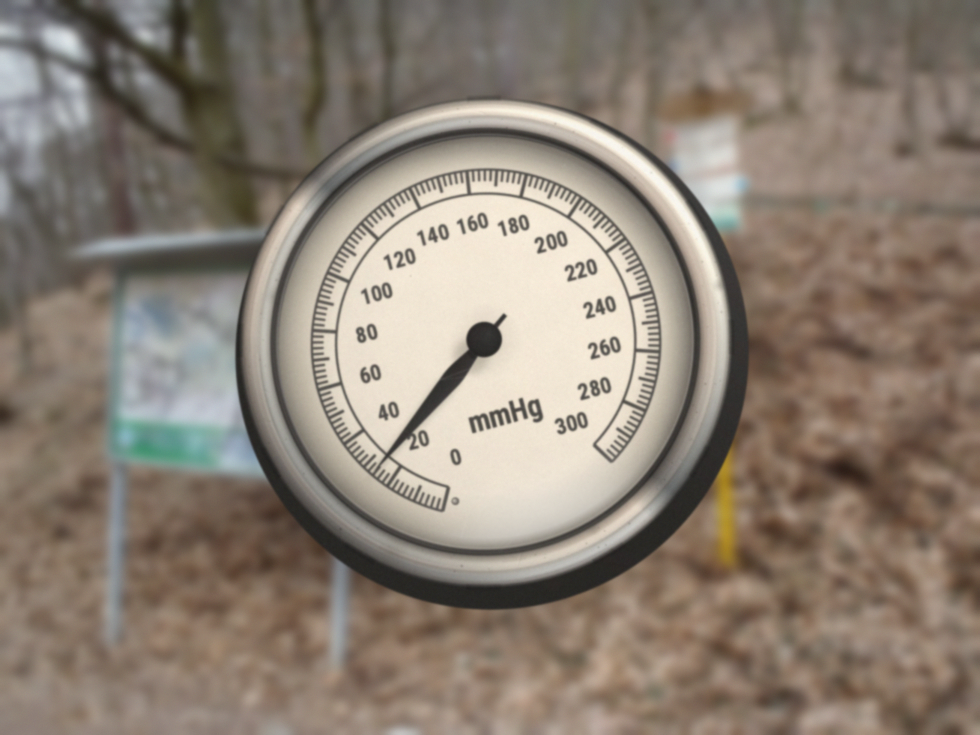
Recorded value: **26** mmHg
